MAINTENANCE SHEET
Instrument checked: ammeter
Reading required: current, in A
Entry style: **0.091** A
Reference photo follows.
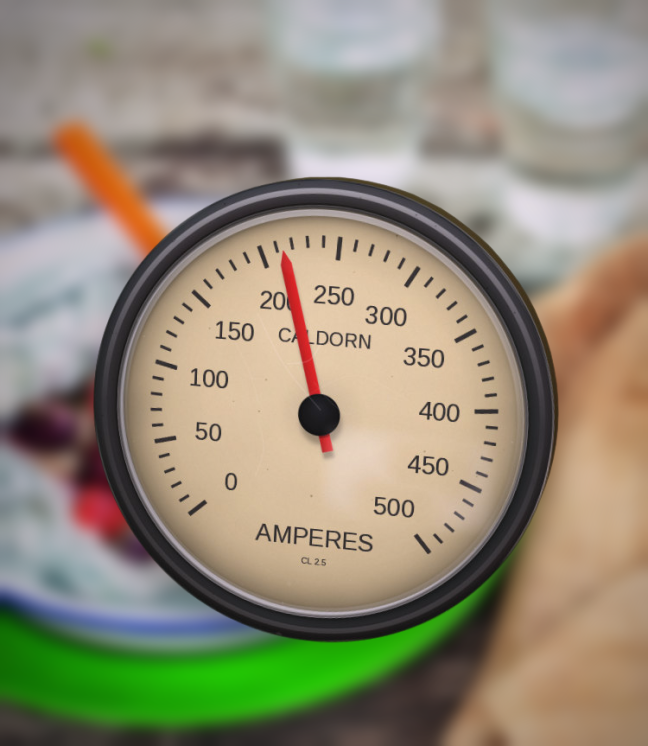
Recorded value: **215** A
